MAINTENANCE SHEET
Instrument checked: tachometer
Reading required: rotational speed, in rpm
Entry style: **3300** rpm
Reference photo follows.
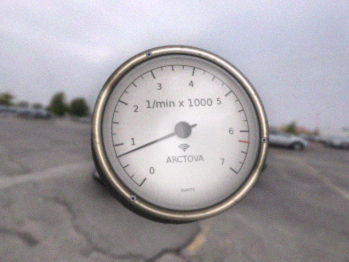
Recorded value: **750** rpm
